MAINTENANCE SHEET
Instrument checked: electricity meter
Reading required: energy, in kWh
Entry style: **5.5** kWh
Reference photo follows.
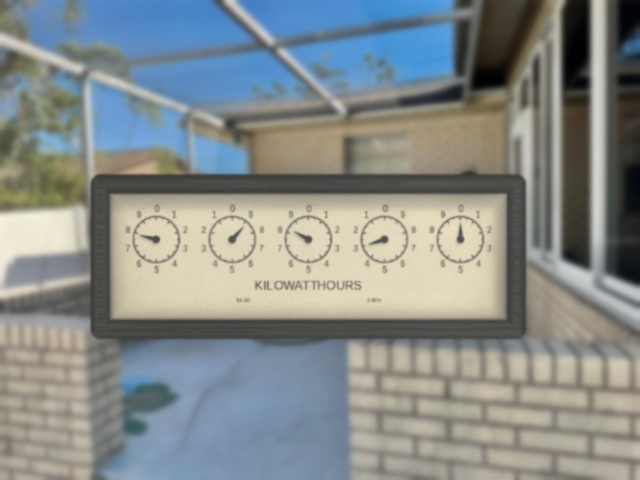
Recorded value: **78830** kWh
